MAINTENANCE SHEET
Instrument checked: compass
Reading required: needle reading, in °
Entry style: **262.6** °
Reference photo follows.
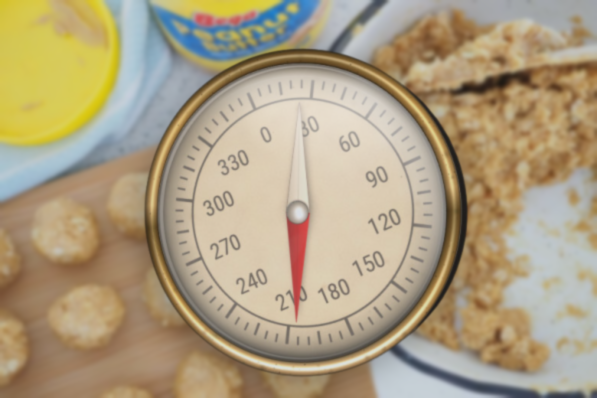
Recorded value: **205** °
